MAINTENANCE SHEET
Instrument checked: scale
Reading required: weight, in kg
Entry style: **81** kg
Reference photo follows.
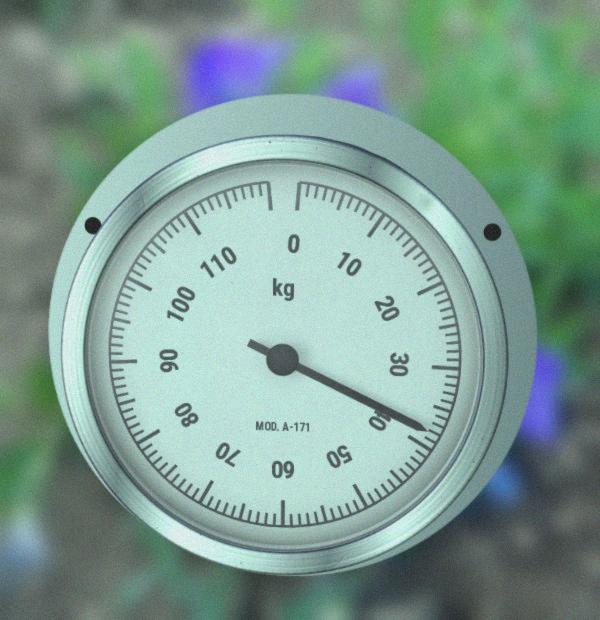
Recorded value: **38** kg
